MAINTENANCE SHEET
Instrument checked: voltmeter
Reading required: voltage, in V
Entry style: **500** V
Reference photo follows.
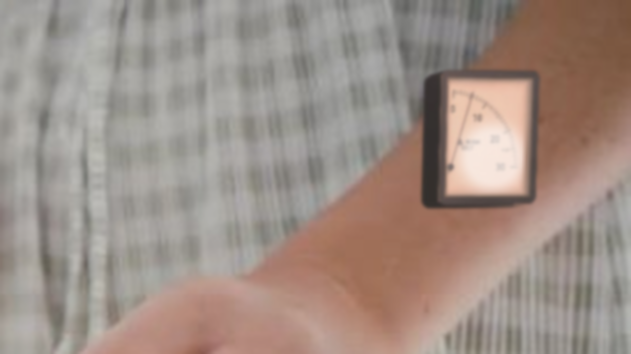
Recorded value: **5** V
